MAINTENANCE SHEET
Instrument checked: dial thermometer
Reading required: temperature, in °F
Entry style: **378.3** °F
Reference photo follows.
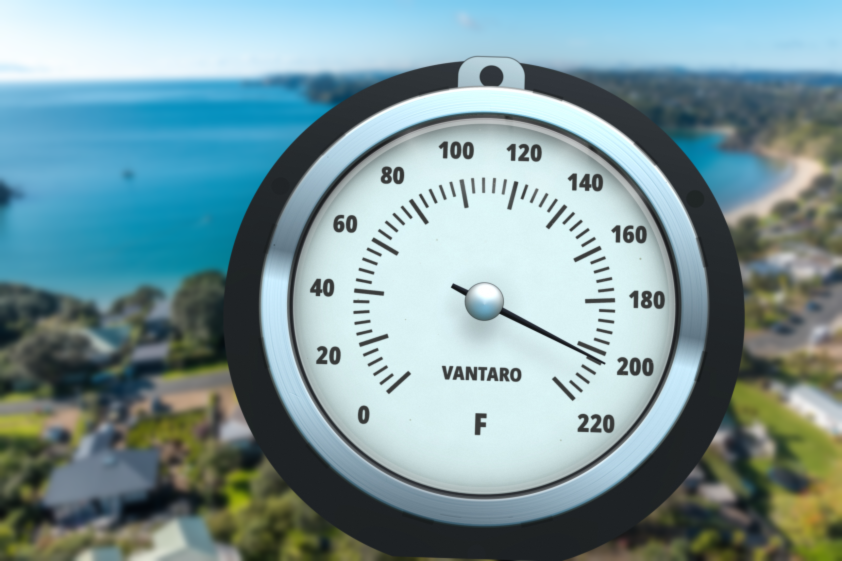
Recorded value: **204** °F
